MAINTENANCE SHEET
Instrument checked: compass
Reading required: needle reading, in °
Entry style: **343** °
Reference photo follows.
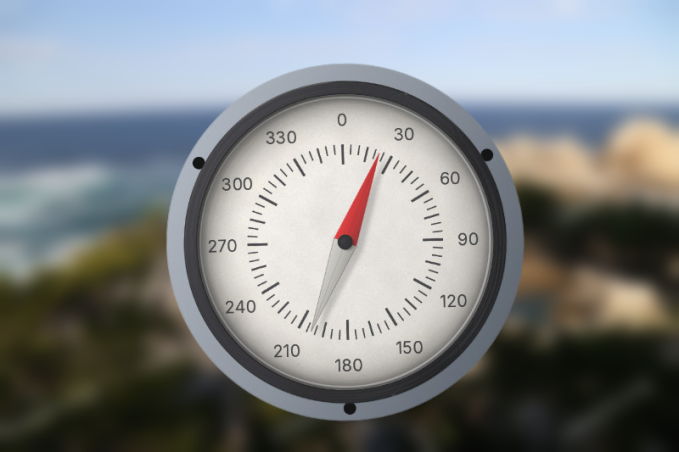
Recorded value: **22.5** °
